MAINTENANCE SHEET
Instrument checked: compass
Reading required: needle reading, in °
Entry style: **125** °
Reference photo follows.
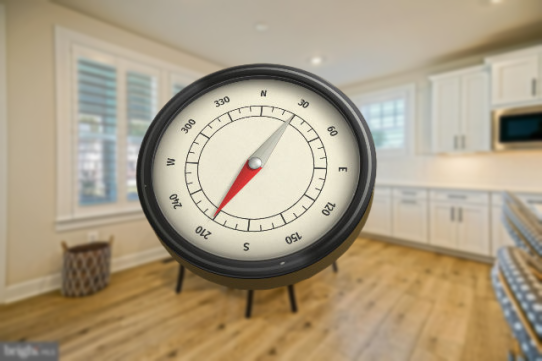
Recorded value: **210** °
